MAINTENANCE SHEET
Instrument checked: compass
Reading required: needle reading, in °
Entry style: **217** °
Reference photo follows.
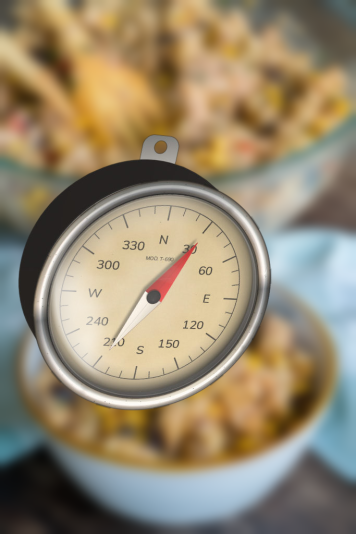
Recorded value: **30** °
